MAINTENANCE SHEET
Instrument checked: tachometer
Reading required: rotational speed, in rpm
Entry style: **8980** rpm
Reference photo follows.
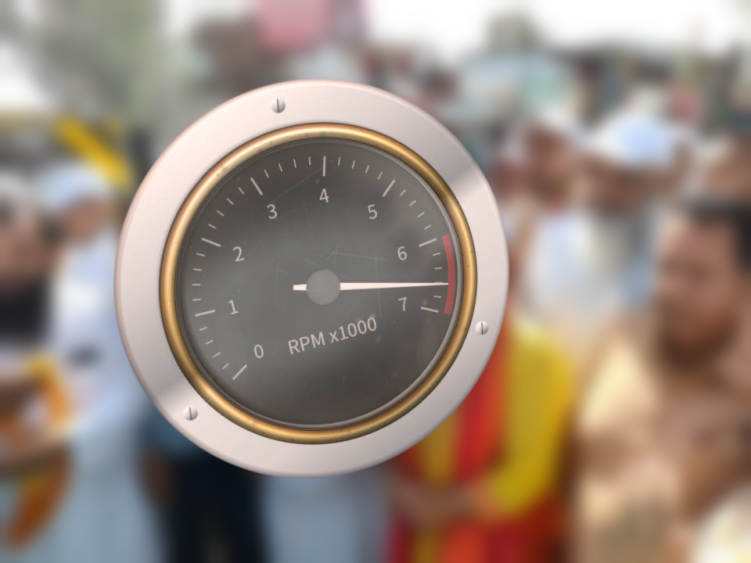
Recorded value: **6600** rpm
